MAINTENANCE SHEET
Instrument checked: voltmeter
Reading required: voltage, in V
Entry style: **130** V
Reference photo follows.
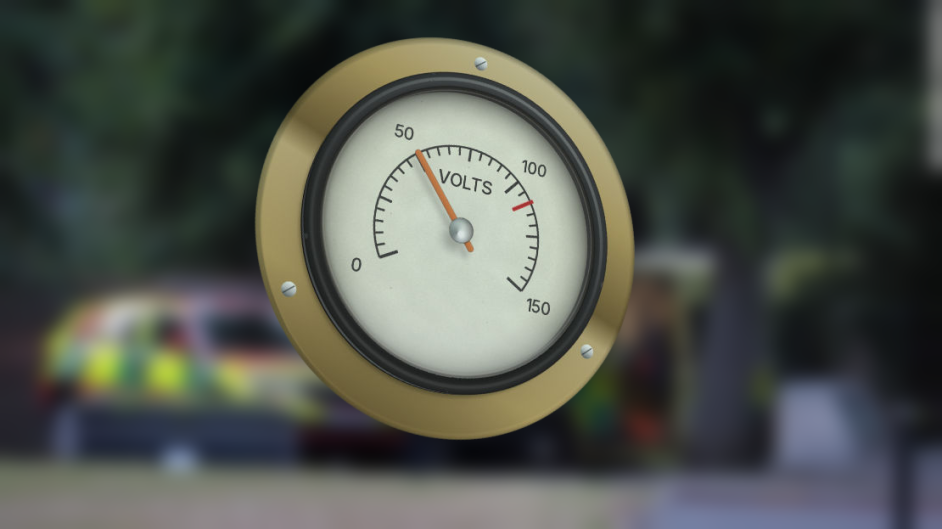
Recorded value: **50** V
